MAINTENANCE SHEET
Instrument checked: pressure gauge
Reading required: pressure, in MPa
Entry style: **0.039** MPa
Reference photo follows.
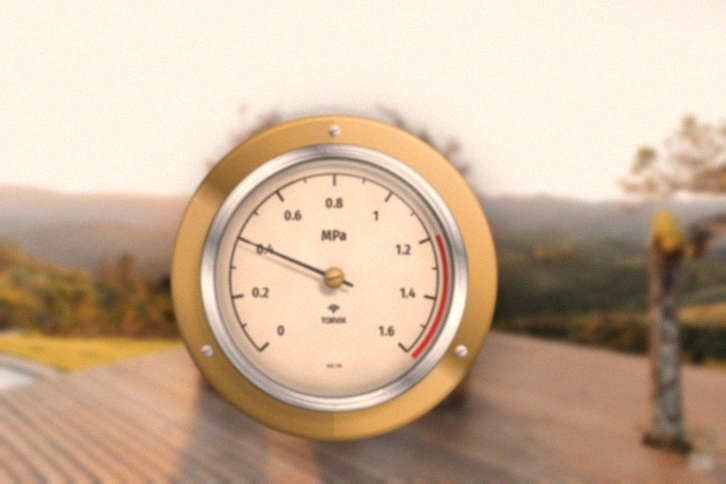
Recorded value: **0.4** MPa
